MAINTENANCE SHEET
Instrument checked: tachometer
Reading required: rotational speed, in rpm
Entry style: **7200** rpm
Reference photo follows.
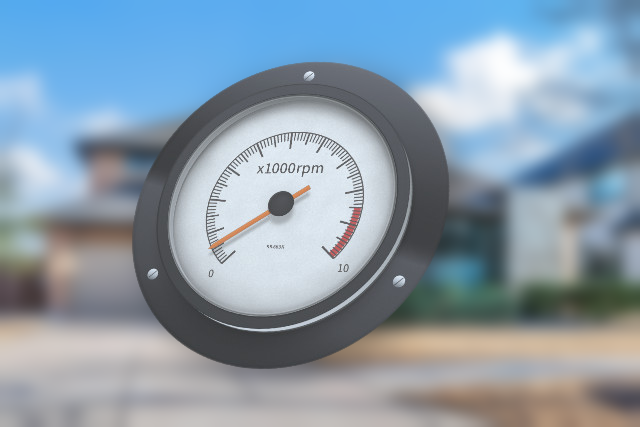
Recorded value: **500** rpm
